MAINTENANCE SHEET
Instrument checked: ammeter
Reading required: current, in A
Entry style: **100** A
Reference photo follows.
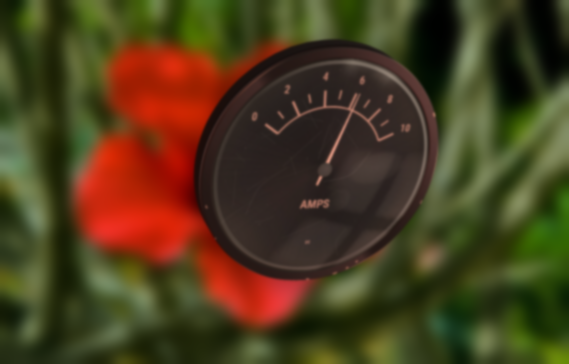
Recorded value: **6** A
